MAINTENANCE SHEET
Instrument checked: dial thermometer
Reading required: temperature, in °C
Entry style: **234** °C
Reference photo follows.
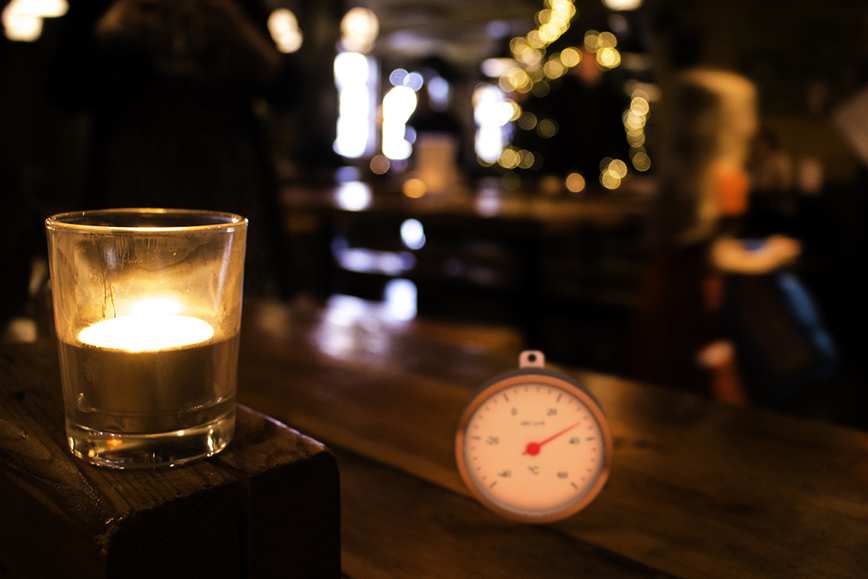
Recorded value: **32** °C
